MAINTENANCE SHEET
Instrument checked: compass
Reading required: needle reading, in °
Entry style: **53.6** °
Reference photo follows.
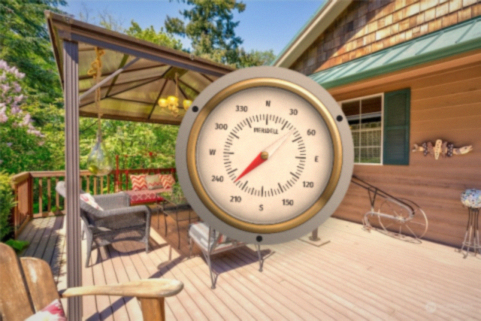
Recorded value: **225** °
